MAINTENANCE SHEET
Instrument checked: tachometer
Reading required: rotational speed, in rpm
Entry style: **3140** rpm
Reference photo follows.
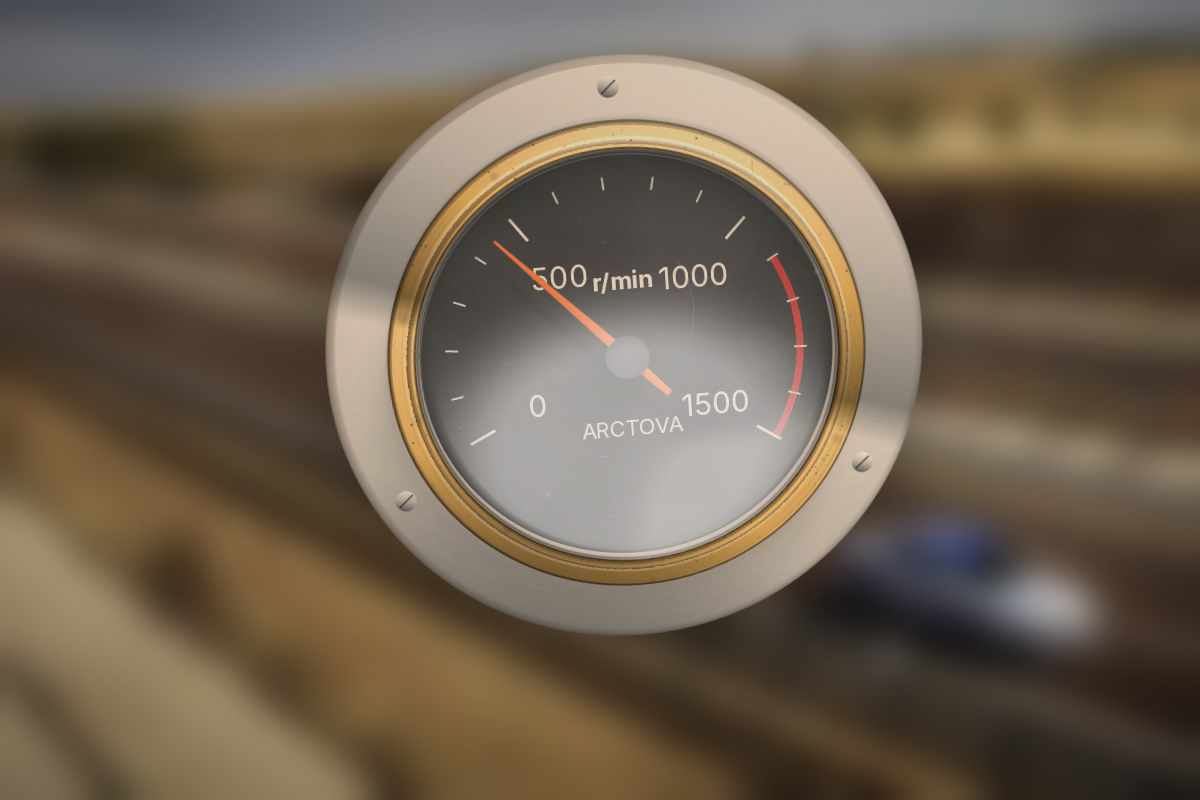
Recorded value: **450** rpm
